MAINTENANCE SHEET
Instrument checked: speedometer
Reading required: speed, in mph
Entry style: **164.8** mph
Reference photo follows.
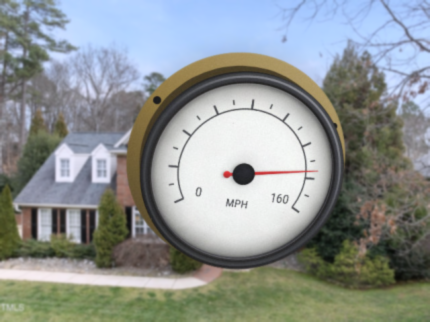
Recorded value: **135** mph
